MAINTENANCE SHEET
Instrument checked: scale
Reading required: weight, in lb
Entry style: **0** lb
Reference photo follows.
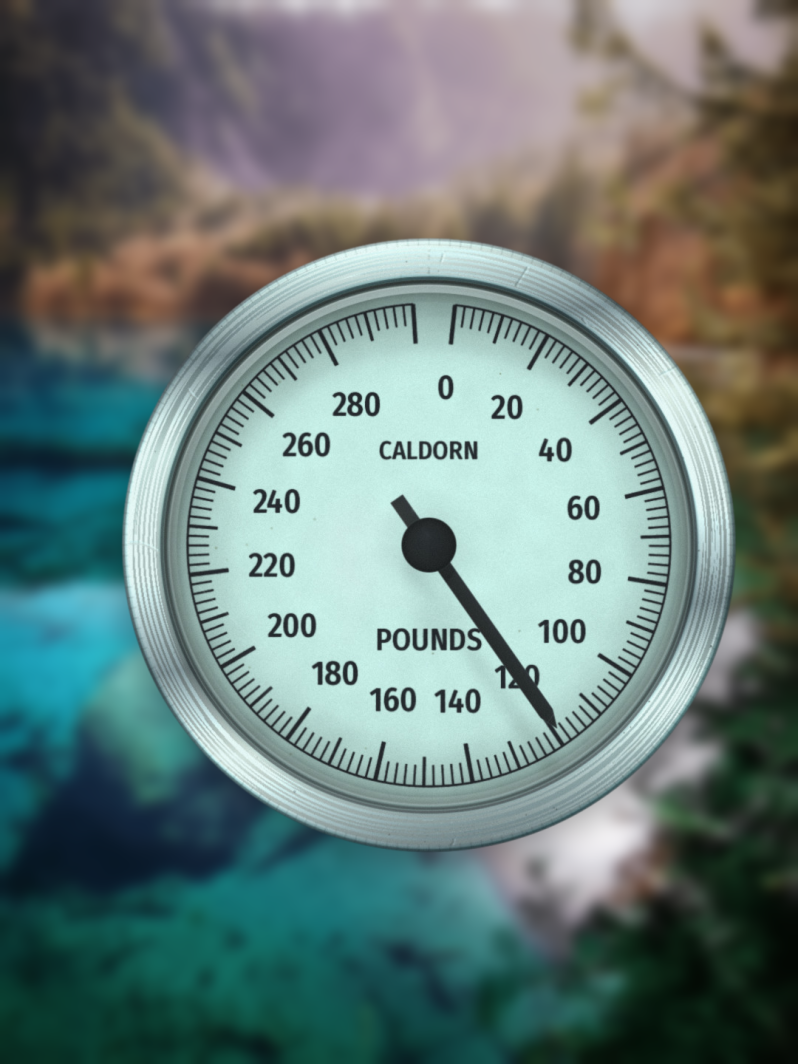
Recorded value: **119** lb
